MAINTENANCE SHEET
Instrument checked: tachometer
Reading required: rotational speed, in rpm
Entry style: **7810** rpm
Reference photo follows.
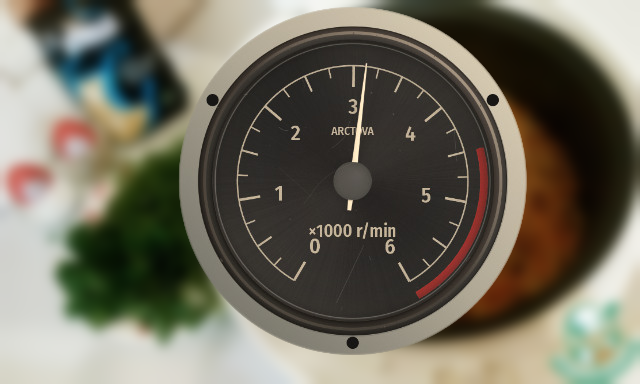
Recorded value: **3125** rpm
